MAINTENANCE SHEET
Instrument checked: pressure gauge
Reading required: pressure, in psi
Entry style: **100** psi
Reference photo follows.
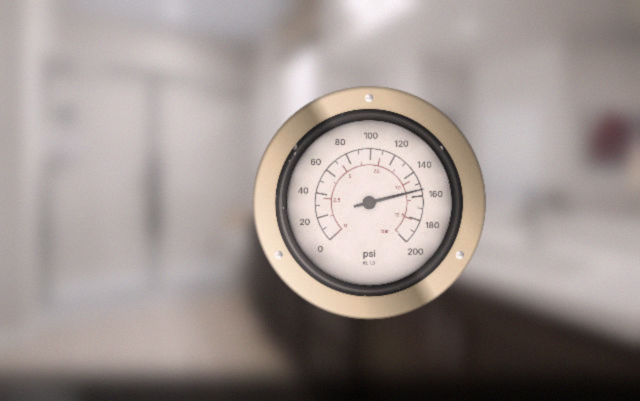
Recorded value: **155** psi
